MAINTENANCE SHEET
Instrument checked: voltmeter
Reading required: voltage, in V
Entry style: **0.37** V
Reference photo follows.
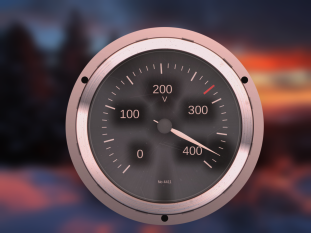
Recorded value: **380** V
